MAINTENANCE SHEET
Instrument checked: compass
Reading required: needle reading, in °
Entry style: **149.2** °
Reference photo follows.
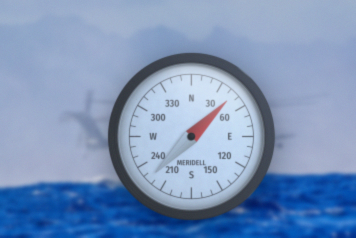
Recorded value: **45** °
